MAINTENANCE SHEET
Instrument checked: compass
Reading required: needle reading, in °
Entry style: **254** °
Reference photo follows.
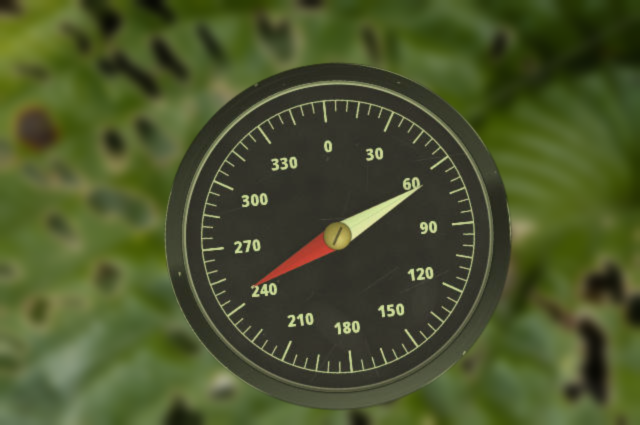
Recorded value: **245** °
